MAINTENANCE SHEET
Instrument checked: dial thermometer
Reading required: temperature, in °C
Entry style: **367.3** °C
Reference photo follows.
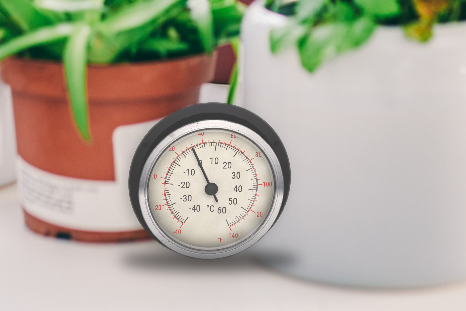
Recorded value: **0** °C
